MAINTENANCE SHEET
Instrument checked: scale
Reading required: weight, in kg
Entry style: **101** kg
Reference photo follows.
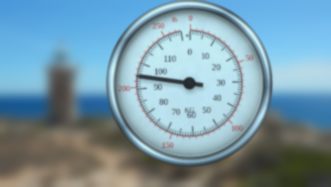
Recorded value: **95** kg
